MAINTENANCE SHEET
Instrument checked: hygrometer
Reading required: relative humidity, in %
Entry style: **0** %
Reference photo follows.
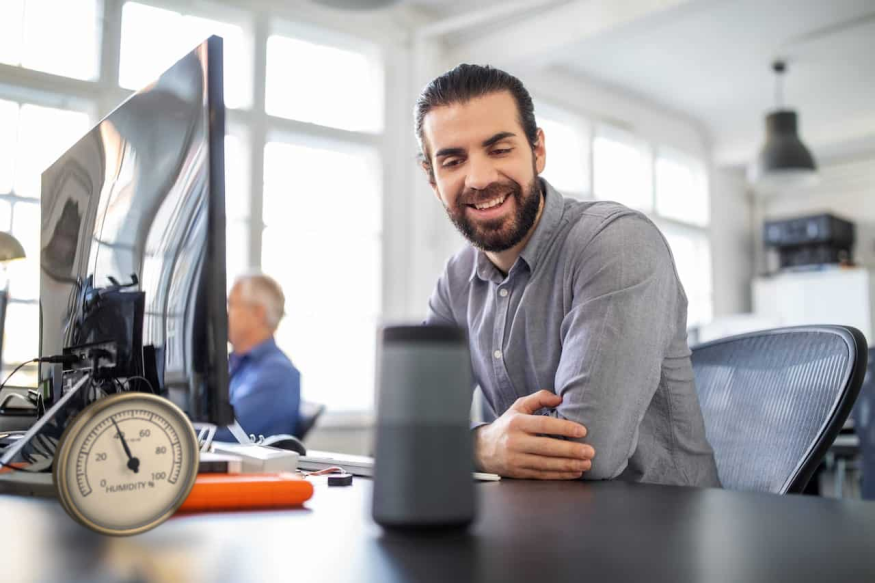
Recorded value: **40** %
